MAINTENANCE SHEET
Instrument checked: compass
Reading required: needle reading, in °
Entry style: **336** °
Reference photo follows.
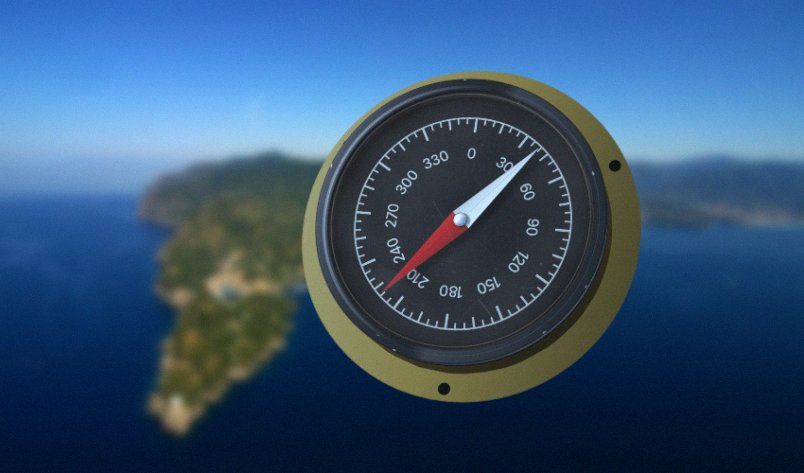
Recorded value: **220** °
